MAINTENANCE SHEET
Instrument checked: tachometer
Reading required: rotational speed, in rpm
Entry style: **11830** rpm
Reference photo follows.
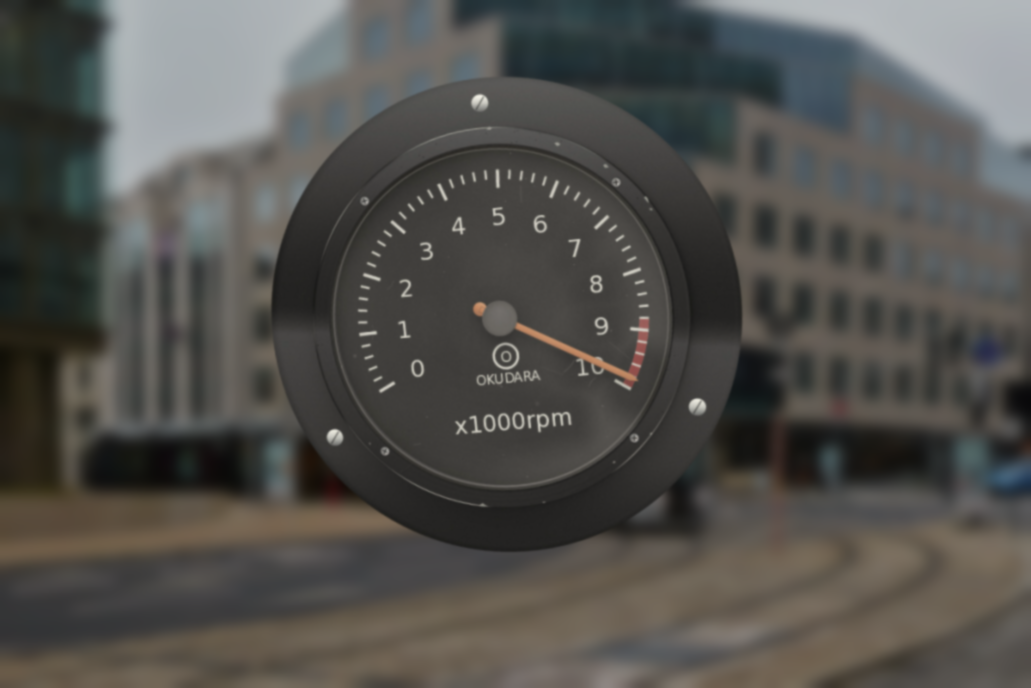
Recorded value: **9800** rpm
